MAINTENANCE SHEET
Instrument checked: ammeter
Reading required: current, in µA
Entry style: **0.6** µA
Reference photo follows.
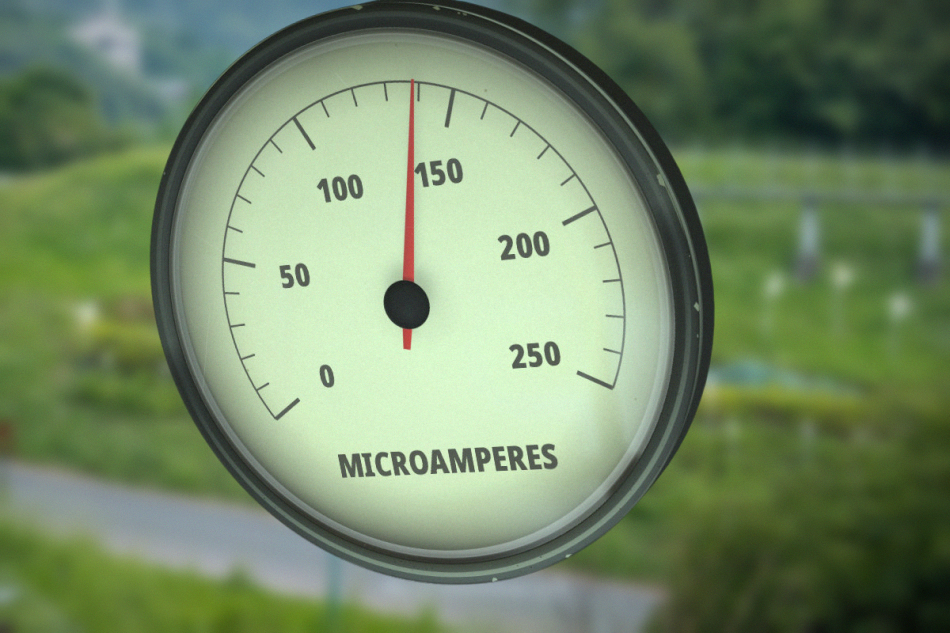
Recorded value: **140** µA
